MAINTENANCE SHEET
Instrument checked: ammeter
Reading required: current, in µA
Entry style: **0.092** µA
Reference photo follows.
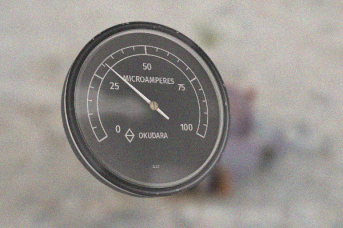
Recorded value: **30** µA
